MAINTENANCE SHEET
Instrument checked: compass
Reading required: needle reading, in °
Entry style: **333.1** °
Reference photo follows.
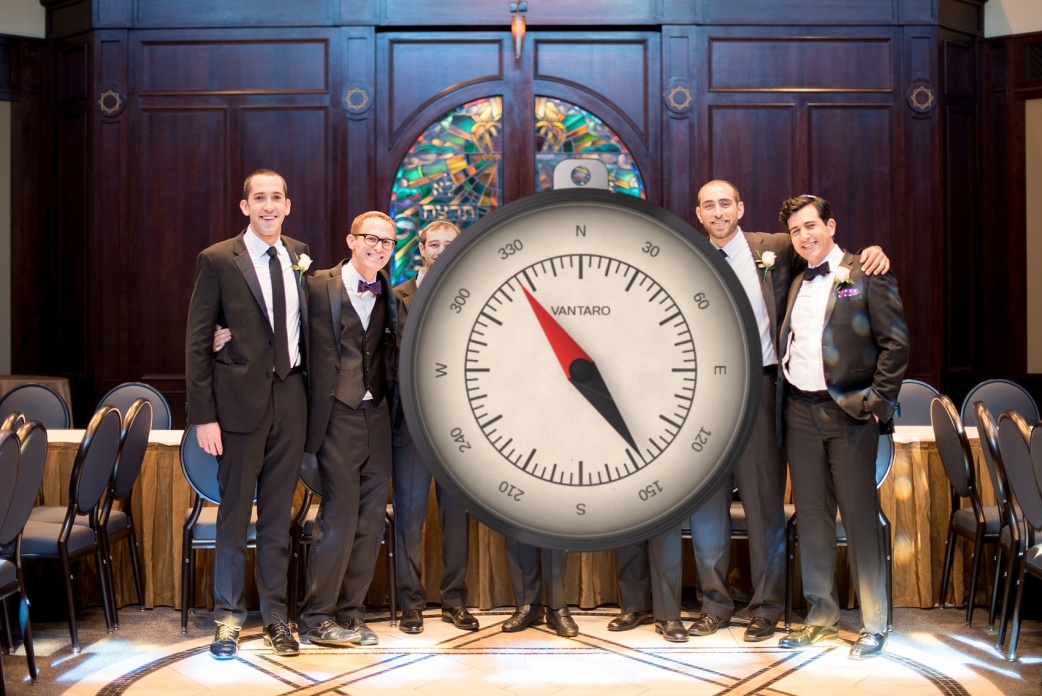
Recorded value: **325** °
